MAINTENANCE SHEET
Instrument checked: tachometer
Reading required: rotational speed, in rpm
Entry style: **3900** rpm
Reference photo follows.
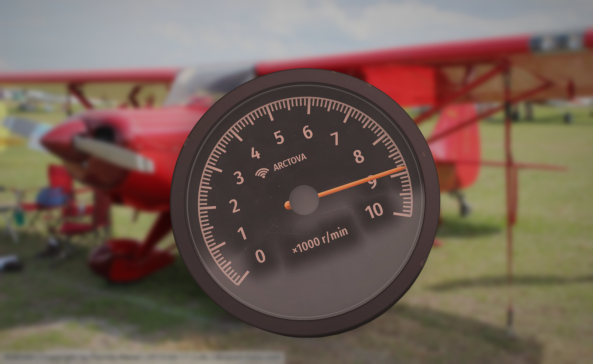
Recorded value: **8900** rpm
